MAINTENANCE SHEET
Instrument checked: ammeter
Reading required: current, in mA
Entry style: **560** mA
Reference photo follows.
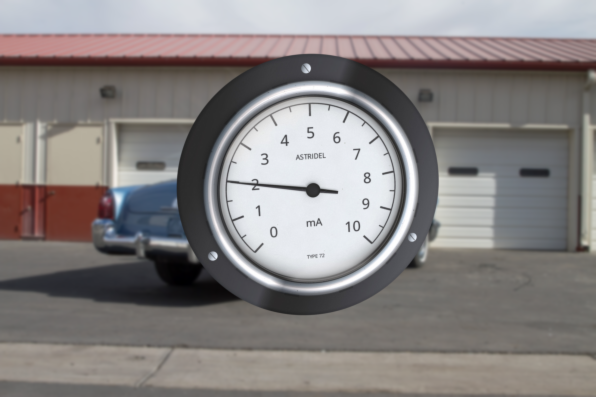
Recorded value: **2** mA
